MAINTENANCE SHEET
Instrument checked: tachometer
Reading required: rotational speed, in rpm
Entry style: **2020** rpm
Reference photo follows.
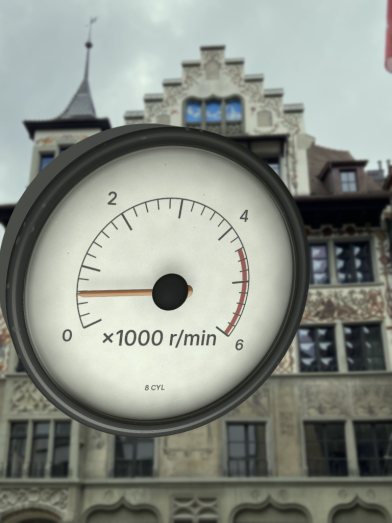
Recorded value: **600** rpm
